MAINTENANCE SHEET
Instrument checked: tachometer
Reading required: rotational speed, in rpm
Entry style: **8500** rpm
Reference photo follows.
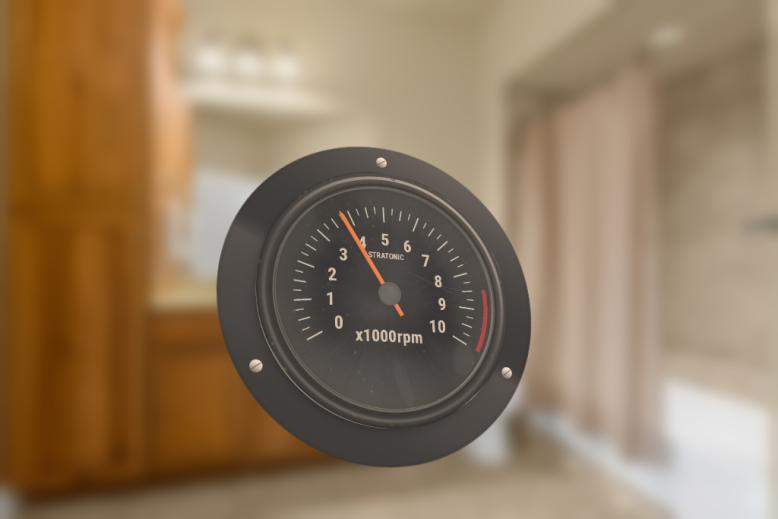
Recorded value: **3750** rpm
